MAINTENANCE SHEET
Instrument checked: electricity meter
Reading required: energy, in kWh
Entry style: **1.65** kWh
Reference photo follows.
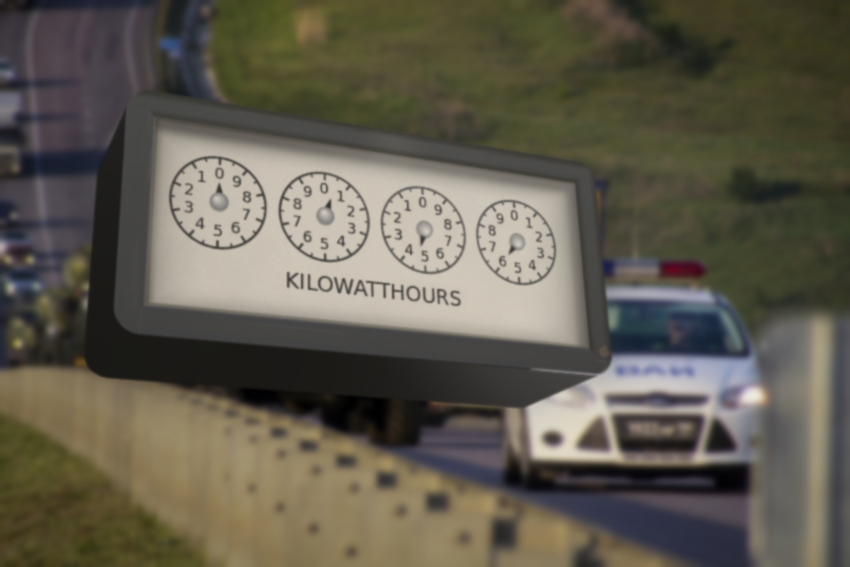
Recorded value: **46** kWh
